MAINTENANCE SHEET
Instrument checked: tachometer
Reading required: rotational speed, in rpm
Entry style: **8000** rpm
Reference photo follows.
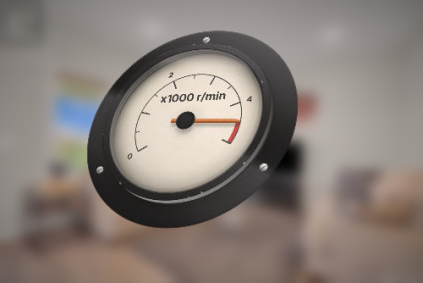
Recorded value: **4500** rpm
